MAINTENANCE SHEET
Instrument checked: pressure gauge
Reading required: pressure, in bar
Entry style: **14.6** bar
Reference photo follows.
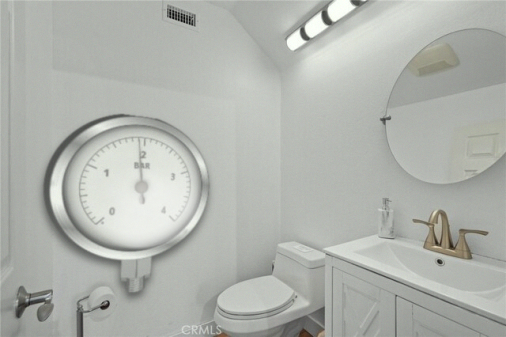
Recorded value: **1.9** bar
